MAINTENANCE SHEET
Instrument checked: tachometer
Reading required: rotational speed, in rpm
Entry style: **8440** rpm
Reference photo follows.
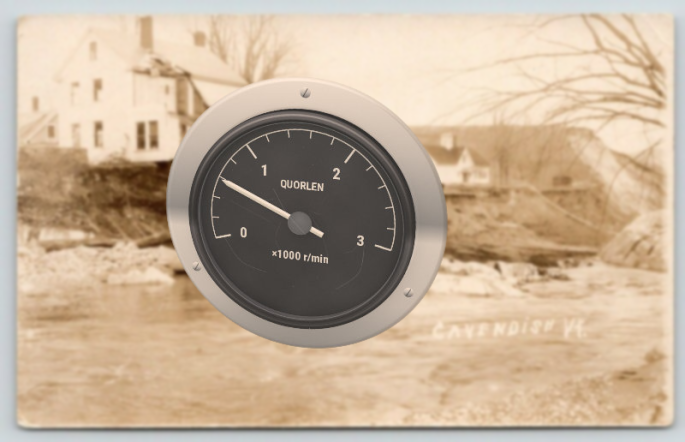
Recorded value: **600** rpm
